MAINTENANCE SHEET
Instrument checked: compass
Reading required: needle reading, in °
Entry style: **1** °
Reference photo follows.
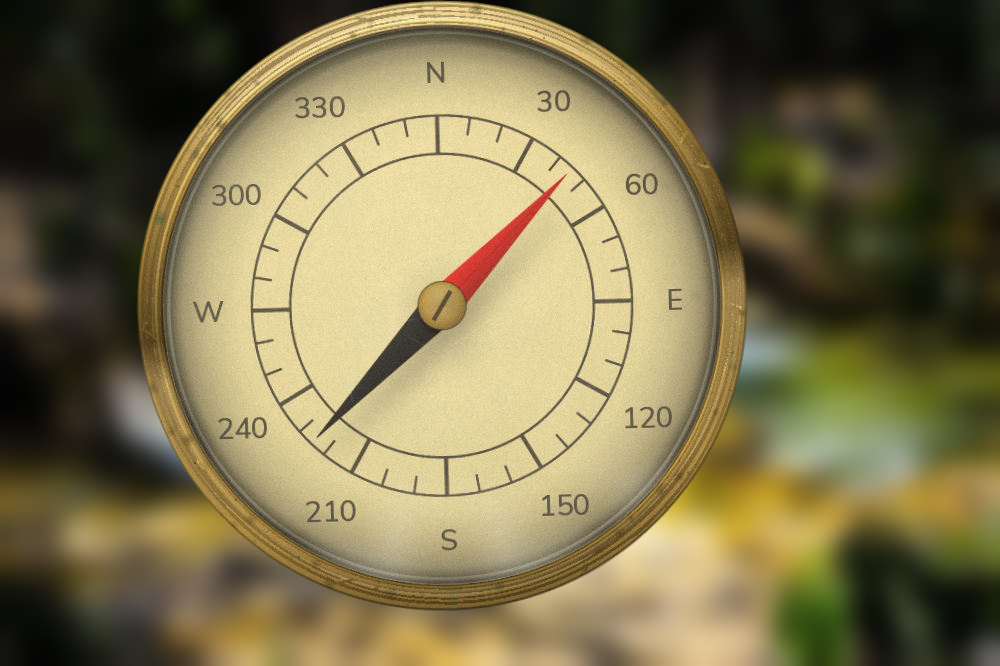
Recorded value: **45** °
